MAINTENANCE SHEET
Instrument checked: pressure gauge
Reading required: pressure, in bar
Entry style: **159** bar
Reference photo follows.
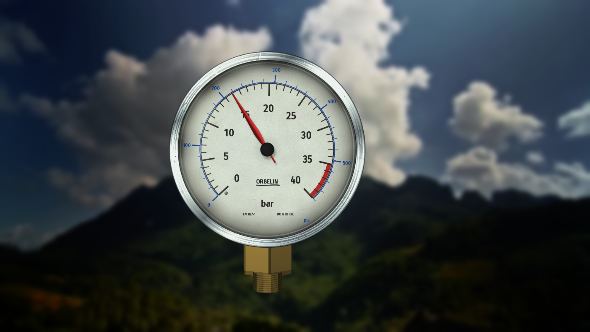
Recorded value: **15** bar
